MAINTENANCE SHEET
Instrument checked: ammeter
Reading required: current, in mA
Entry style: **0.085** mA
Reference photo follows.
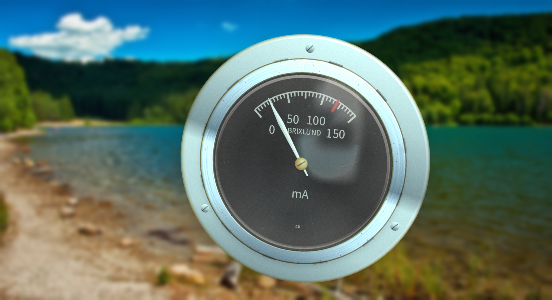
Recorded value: **25** mA
